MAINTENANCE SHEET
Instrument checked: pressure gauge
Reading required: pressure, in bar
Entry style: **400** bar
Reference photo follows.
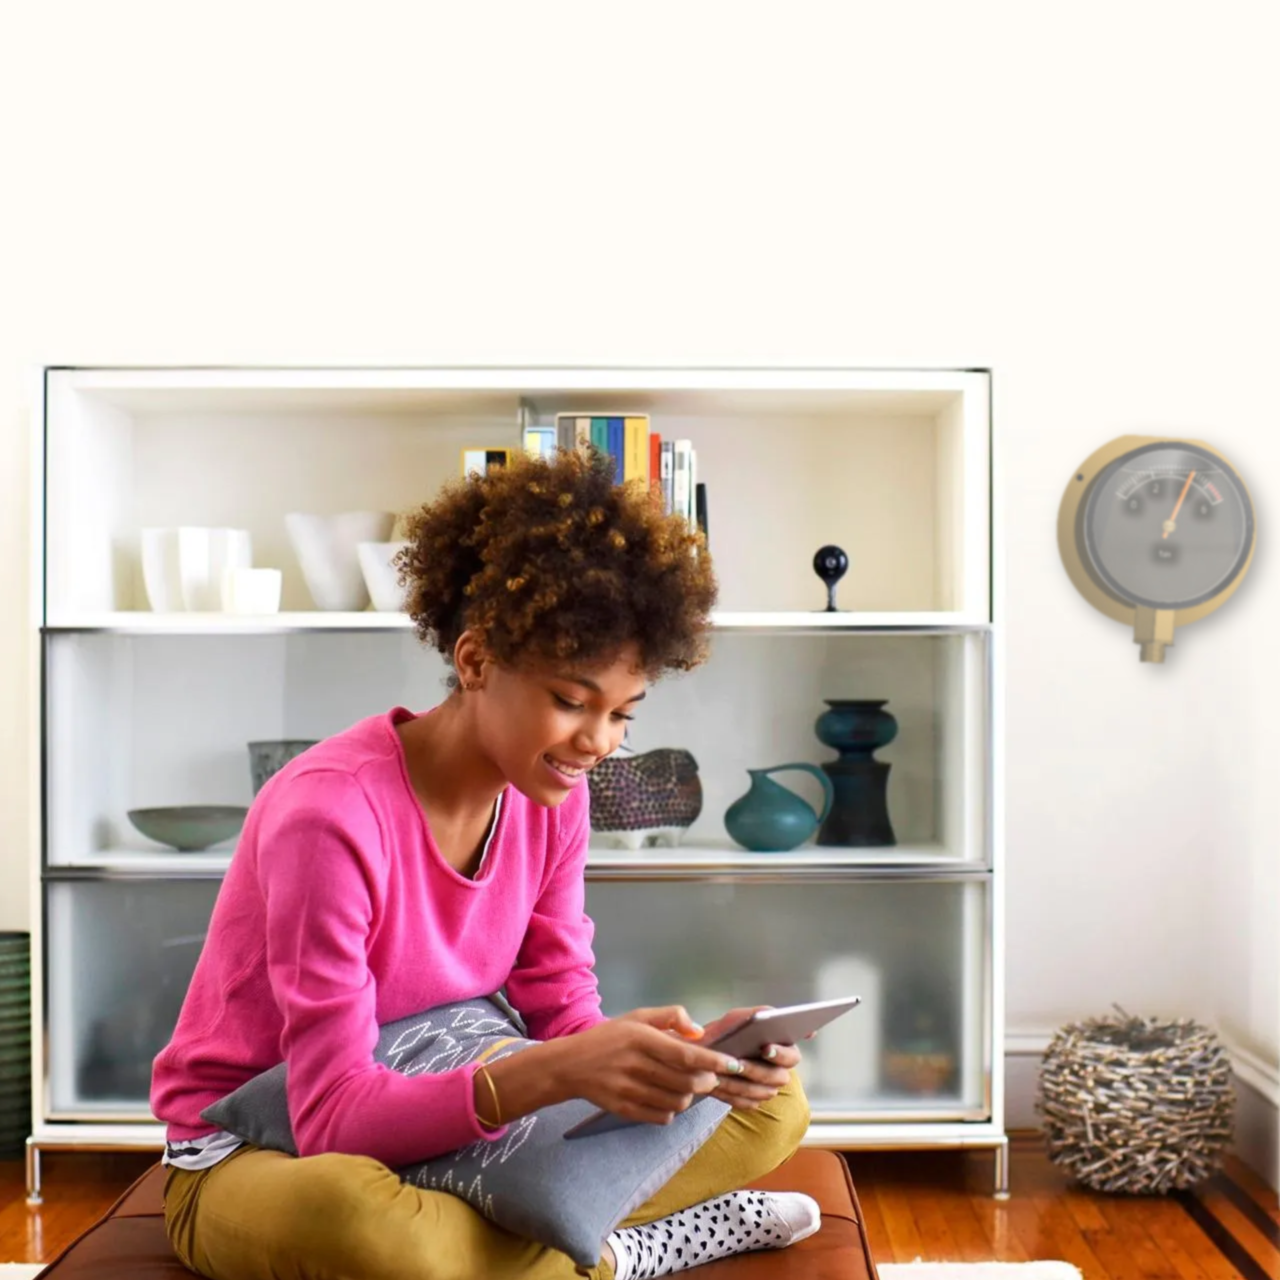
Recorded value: **4** bar
